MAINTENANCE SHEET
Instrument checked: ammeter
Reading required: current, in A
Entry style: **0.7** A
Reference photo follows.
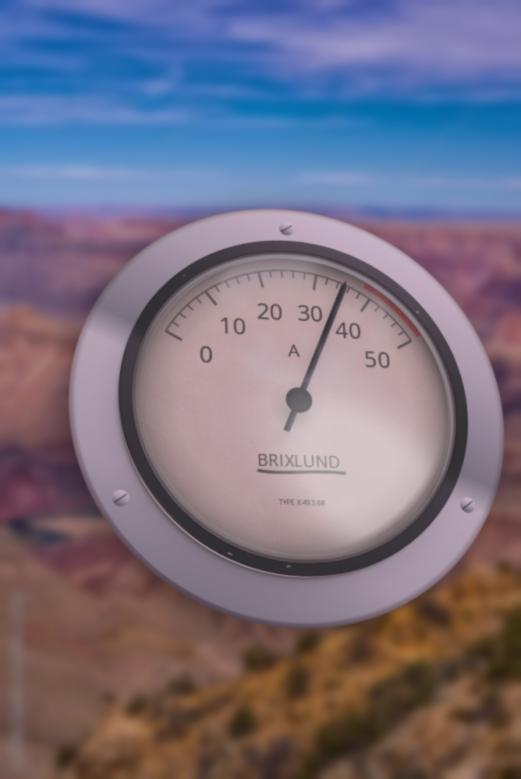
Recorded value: **35** A
